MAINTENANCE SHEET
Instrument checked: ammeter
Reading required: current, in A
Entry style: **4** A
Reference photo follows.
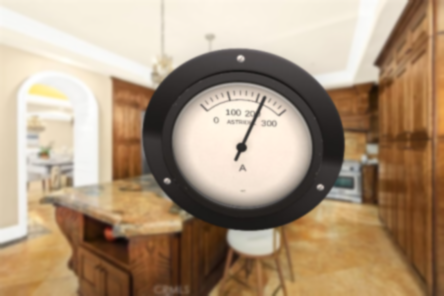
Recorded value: **220** A
